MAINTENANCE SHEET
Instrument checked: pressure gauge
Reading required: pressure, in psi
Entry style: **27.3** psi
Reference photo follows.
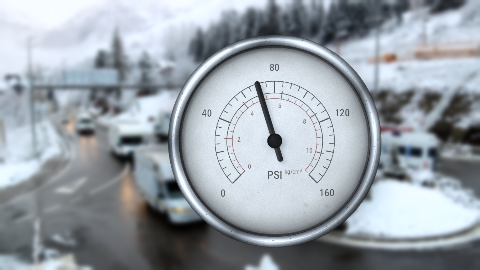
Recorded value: **70** psi
